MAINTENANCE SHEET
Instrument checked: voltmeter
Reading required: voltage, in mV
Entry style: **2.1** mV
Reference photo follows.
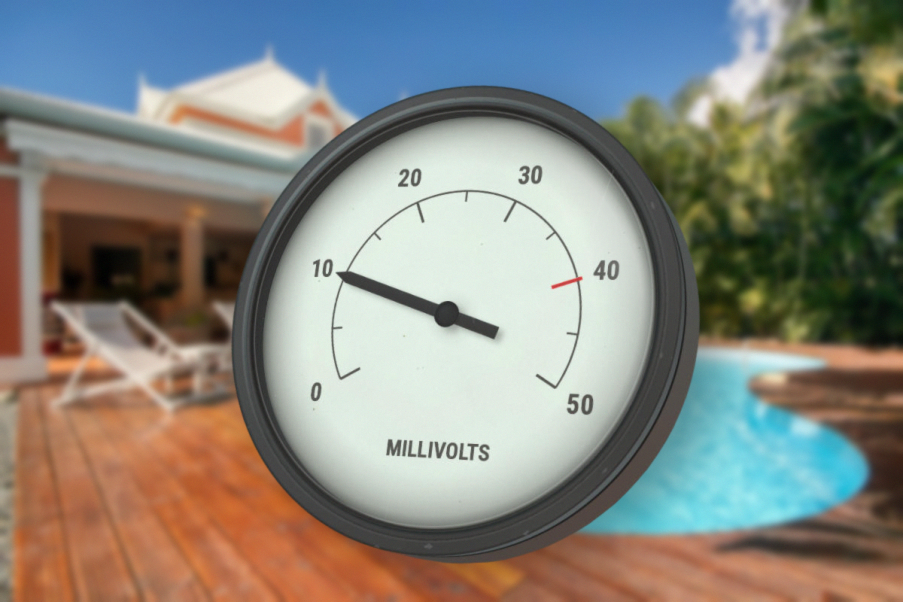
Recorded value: **10** mV
